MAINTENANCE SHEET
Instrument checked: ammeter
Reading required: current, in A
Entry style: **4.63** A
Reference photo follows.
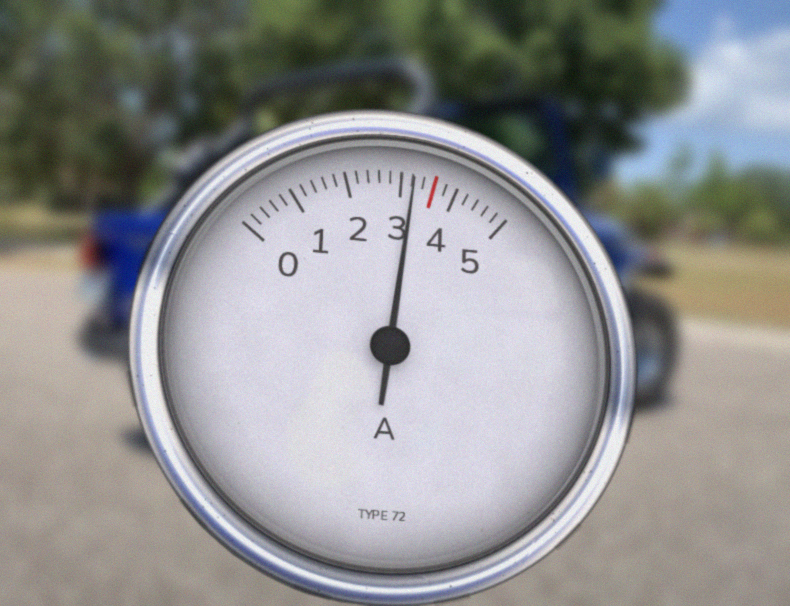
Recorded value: **3.2** A
